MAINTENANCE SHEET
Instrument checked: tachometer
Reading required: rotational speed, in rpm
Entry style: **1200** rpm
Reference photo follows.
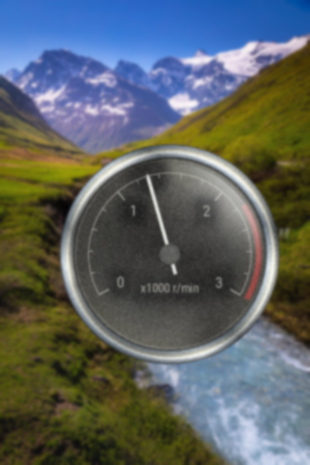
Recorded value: **1300** rpm
